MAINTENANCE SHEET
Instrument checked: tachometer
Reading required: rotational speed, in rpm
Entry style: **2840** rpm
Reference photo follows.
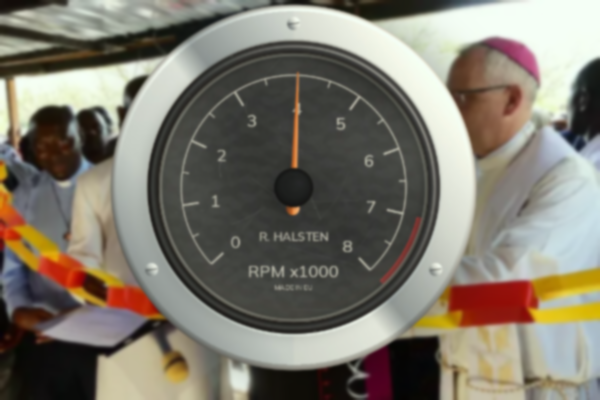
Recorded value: **4000** rpm
